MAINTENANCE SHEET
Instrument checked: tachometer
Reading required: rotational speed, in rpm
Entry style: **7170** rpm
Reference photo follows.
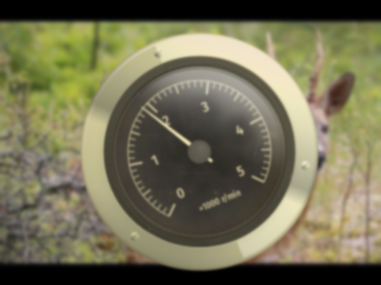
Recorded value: **1900** rpm
